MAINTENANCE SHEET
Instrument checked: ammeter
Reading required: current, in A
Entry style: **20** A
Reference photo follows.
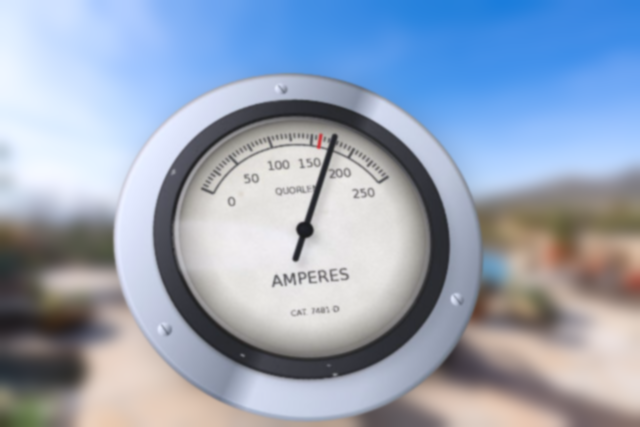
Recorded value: **175** A
